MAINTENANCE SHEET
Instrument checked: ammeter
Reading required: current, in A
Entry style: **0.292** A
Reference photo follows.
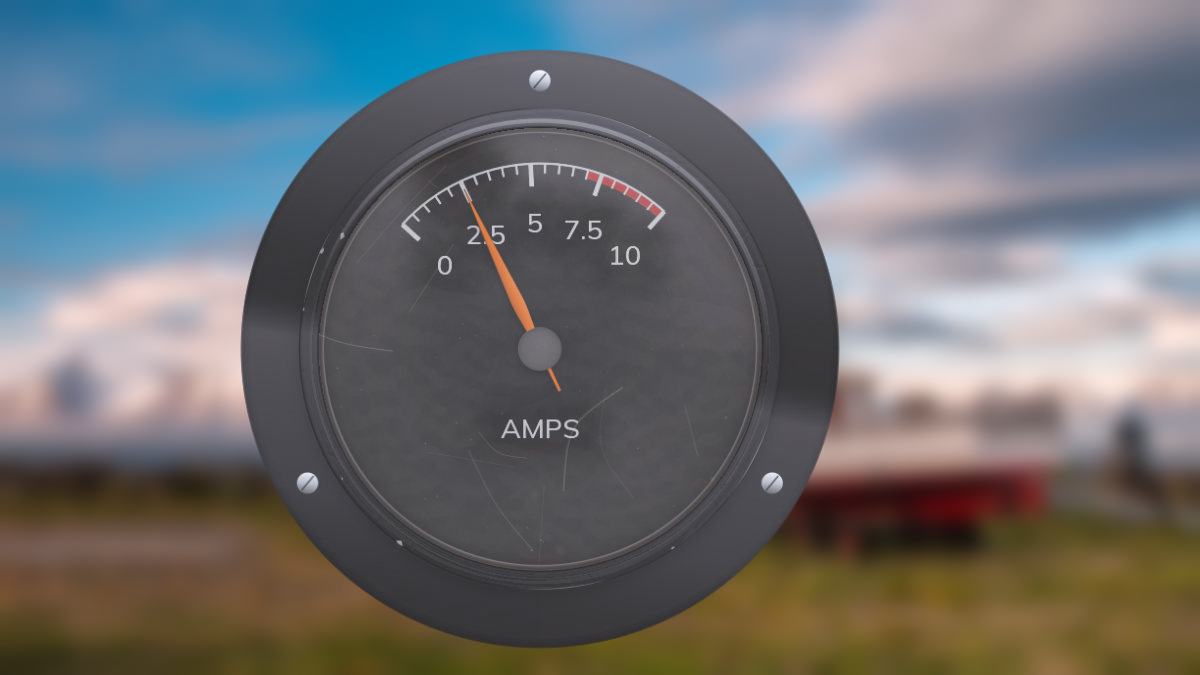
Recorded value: **2.5** A
